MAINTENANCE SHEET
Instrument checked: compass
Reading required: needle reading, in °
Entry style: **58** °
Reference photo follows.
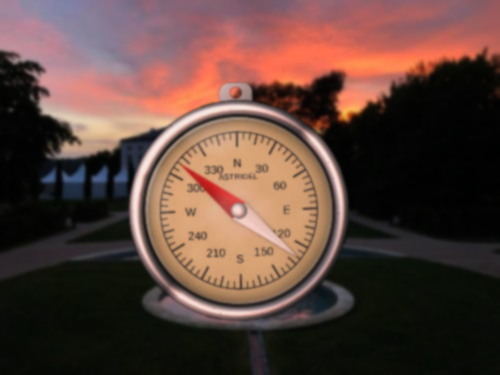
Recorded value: **310** °
